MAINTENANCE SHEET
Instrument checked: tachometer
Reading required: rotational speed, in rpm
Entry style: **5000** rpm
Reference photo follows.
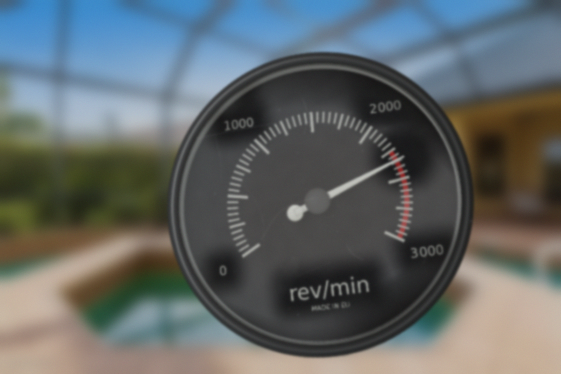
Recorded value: **2350** rpm
